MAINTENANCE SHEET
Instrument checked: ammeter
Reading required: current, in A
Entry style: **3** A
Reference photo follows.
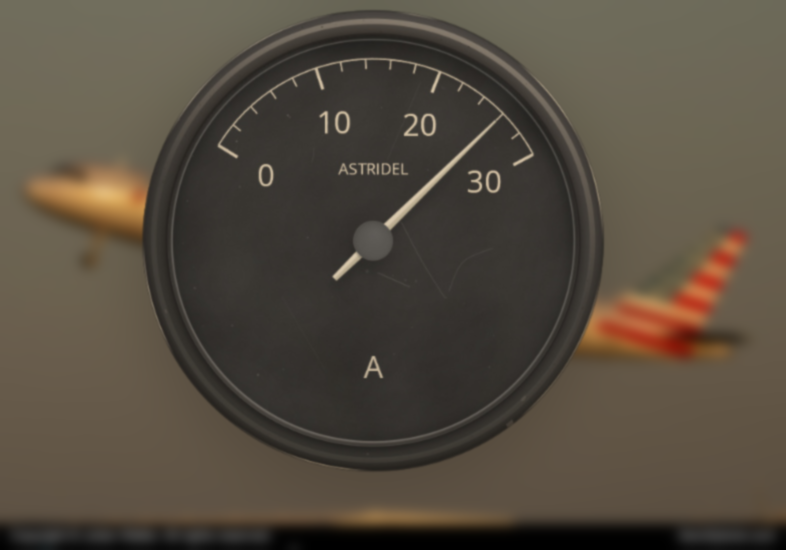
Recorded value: **26** A
